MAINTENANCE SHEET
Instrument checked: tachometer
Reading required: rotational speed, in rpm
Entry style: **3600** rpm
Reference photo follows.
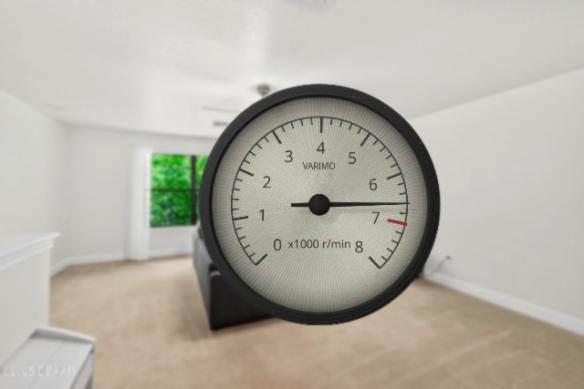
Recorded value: **6600** rpm
